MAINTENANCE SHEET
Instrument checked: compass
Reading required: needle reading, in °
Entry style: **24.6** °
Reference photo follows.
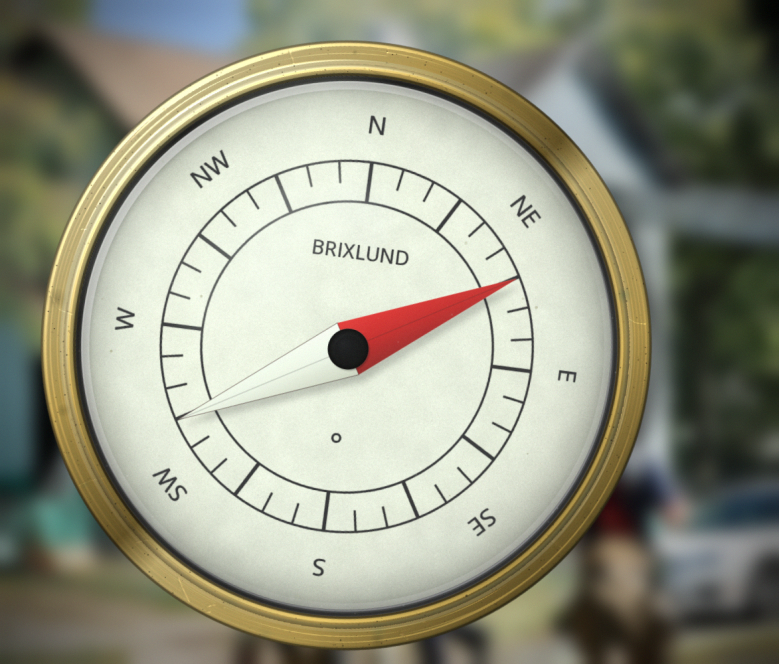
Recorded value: **60** °
